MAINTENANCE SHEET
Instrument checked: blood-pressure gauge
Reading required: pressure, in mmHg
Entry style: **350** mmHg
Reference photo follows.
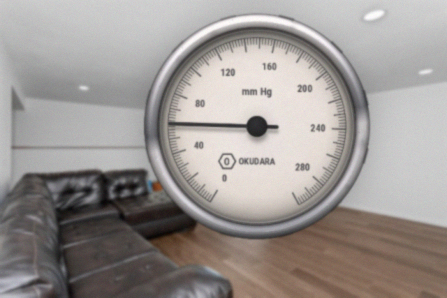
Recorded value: **60** mmHg
